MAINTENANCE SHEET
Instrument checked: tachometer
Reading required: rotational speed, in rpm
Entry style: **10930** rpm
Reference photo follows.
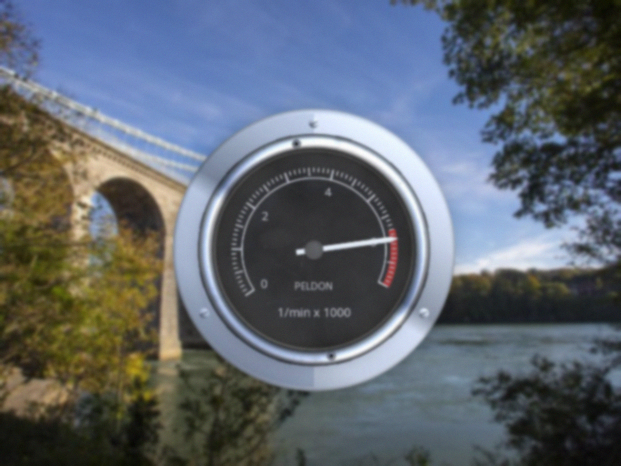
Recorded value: **6000** rpm
